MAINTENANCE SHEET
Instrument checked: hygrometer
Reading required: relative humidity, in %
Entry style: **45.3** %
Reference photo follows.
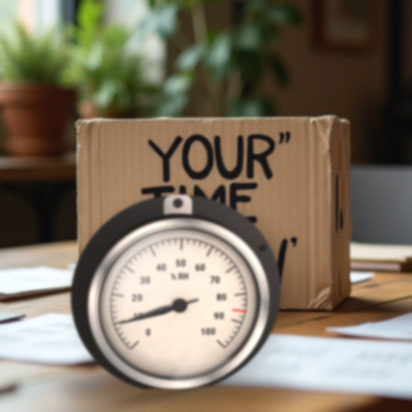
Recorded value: **10** %
